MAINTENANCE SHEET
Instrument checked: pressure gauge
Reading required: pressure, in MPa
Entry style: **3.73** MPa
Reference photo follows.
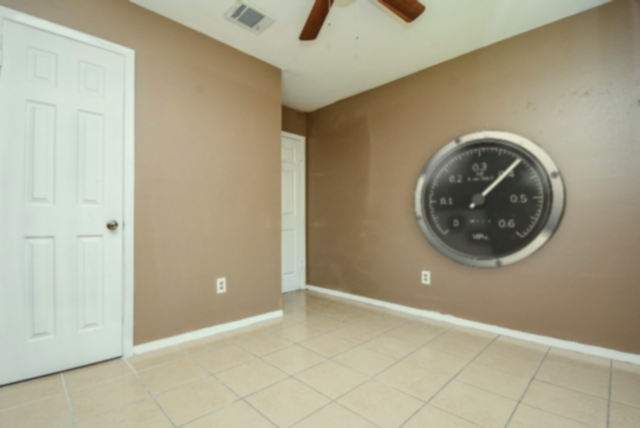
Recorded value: **0.4** MPa
